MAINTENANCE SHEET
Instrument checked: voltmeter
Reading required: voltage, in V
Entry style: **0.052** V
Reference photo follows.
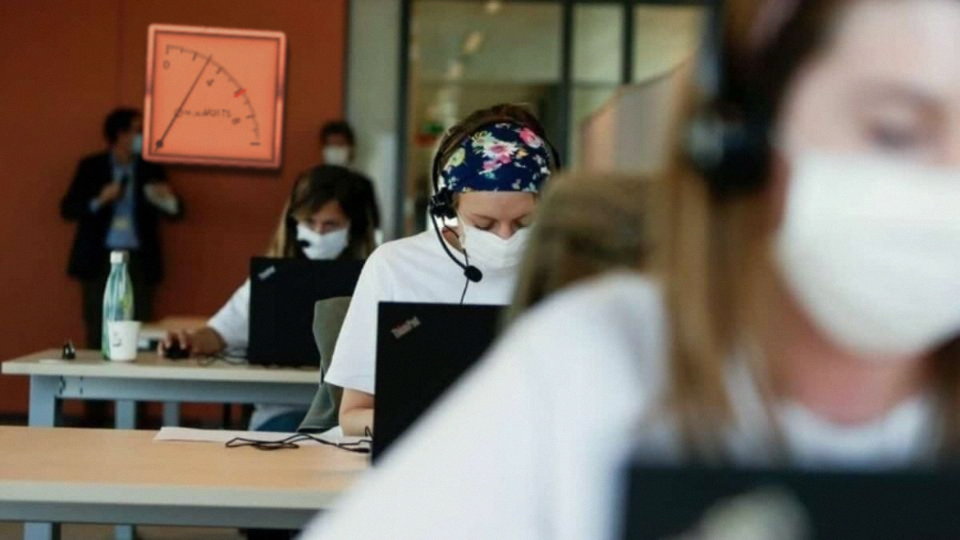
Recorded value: **3** V
